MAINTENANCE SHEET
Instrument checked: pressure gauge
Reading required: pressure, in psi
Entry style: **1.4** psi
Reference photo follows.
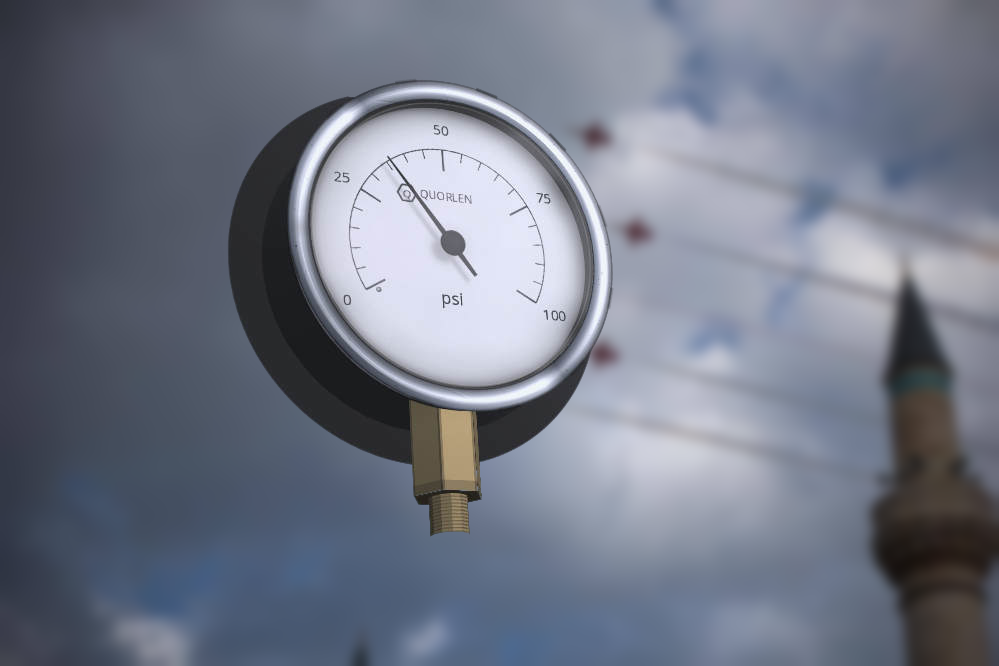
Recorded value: **35** psi
